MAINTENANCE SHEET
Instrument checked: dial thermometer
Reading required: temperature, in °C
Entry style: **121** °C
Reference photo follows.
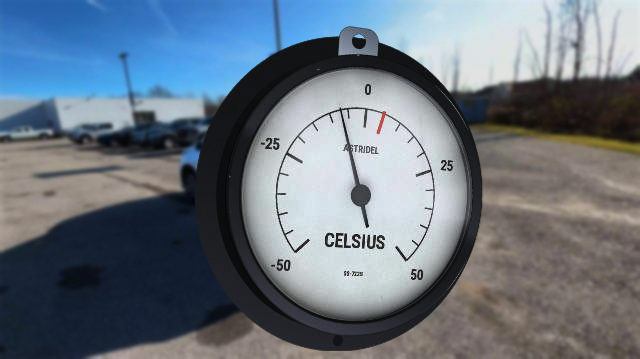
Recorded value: **-7.5** °C
